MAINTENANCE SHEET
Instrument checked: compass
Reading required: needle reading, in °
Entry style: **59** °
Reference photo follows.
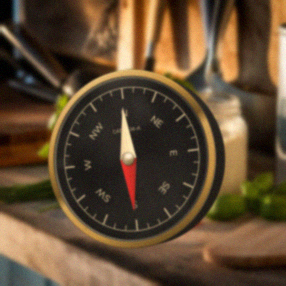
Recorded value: **180** °
